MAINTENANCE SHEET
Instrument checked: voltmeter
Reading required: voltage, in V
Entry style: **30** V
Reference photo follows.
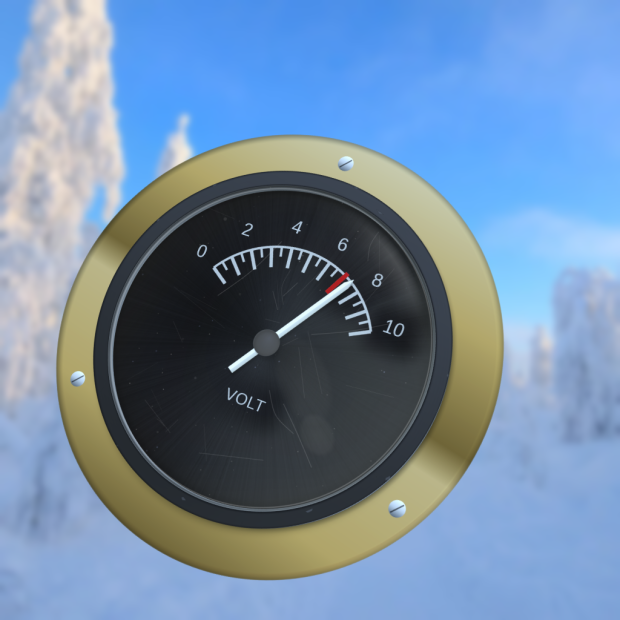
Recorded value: **7.5** V
